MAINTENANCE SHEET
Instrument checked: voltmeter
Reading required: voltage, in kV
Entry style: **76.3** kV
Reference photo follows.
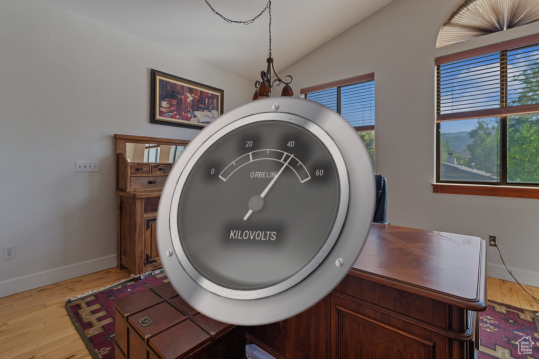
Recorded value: **45** kV
